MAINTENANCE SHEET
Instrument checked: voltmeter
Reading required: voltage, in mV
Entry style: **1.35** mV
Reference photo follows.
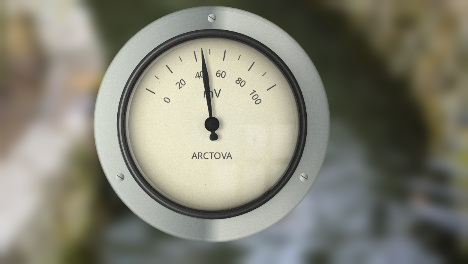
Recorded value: **45** mV
